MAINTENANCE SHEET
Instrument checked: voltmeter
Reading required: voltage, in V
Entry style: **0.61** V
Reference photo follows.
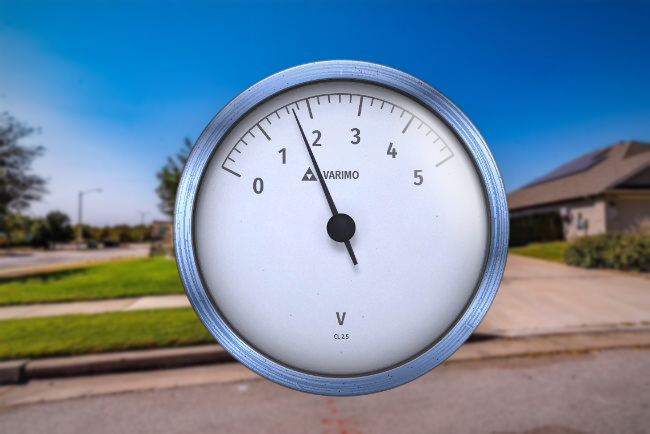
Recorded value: **1.7** V
